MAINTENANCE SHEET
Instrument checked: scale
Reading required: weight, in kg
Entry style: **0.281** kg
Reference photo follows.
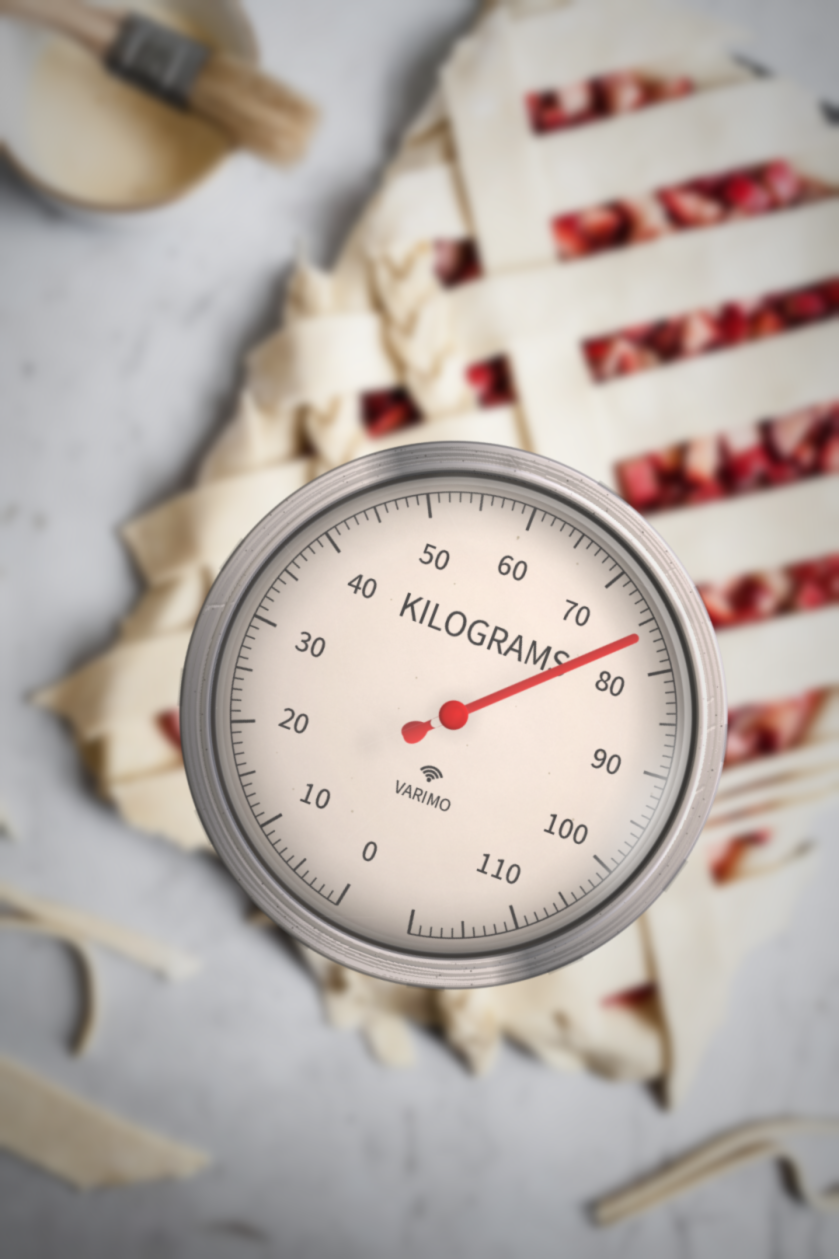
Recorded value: **76** kg
